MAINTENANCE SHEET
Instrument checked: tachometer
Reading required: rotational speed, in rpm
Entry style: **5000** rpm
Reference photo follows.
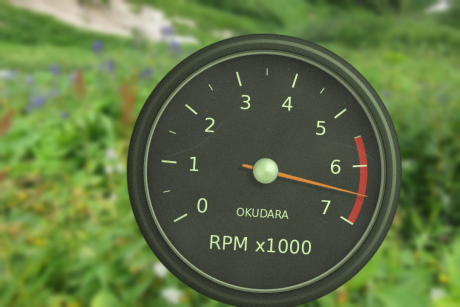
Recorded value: **6500** rpm
